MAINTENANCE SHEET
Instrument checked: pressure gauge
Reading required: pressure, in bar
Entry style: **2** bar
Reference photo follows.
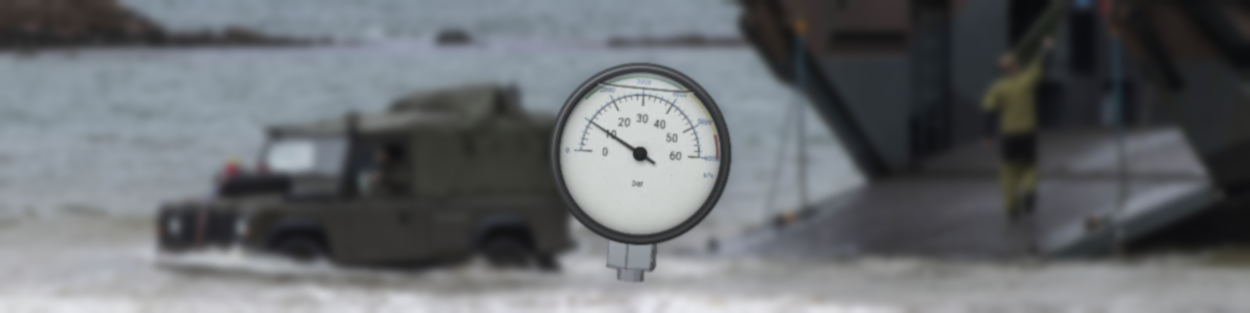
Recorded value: **10** bar
